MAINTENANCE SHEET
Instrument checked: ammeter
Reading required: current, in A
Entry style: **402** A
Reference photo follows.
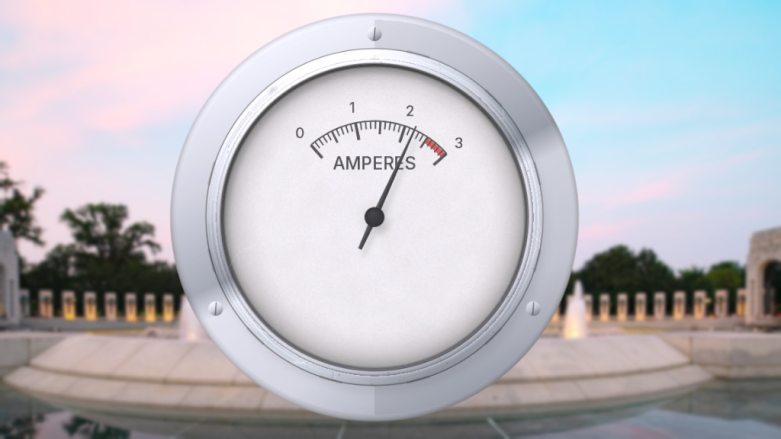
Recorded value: **2.2** A
